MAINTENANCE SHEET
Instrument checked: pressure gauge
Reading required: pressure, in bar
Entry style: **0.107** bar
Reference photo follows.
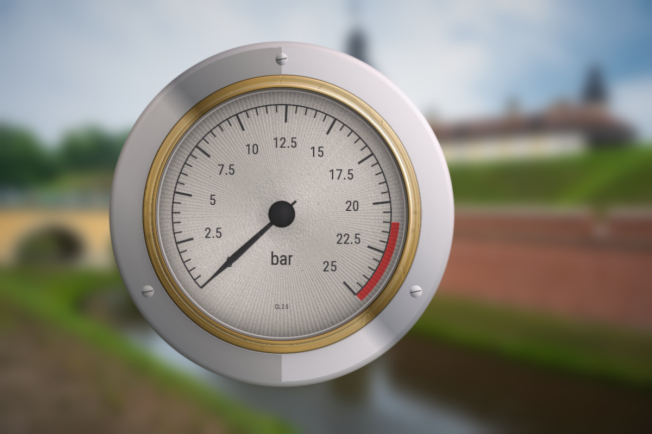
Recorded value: **0** bar
